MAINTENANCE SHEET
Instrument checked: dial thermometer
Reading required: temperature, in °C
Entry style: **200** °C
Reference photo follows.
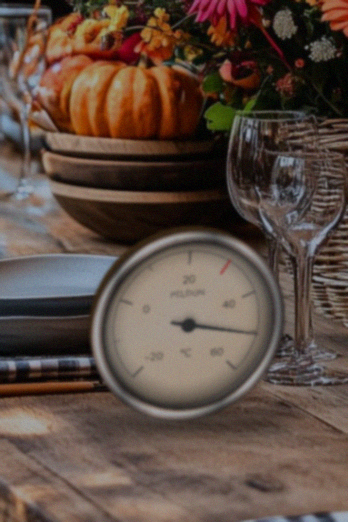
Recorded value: **50** °C
